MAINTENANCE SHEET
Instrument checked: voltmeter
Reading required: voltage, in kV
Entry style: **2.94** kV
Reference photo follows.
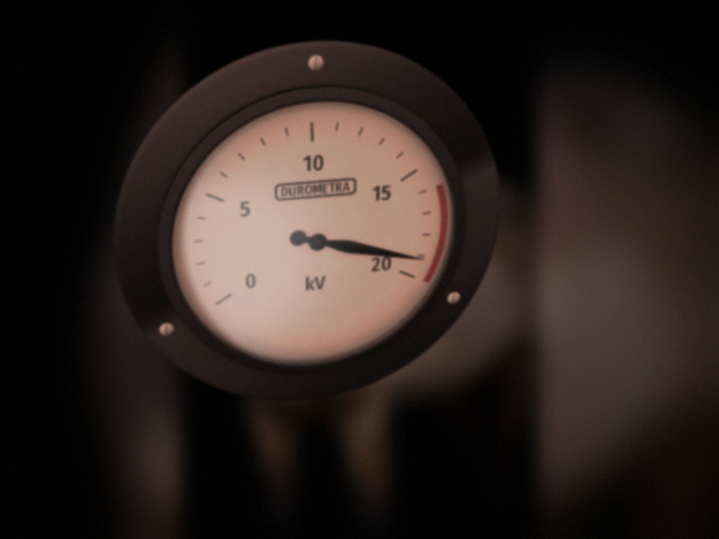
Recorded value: **19** kV
